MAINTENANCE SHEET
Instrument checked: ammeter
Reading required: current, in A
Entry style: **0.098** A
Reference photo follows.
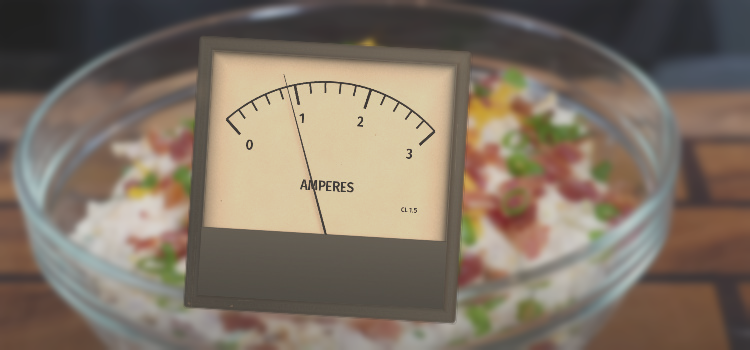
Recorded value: **0.9** A
